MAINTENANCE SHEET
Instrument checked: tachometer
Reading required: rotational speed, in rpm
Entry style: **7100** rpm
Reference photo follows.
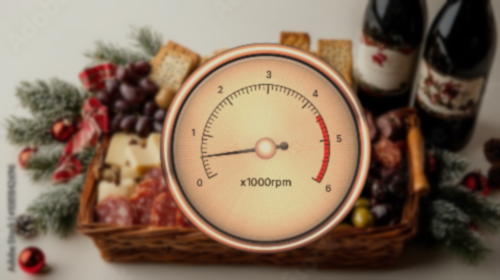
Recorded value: **500** rpm
